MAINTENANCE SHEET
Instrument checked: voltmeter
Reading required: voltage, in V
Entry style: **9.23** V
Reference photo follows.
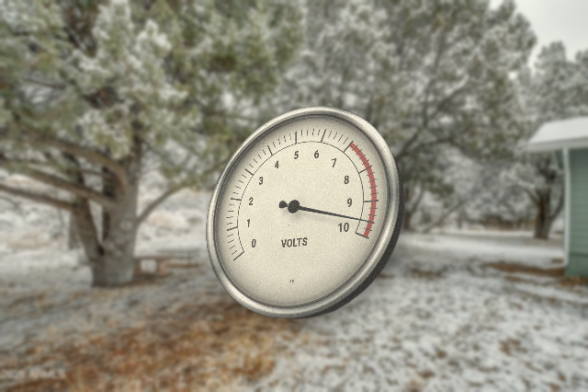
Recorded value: **9.6** V
